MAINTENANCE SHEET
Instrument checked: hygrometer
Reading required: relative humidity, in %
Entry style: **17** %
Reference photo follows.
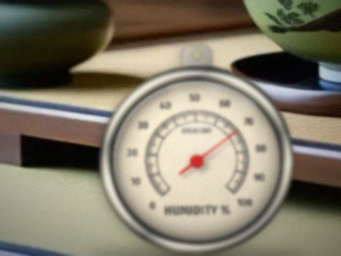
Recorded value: **70** %
